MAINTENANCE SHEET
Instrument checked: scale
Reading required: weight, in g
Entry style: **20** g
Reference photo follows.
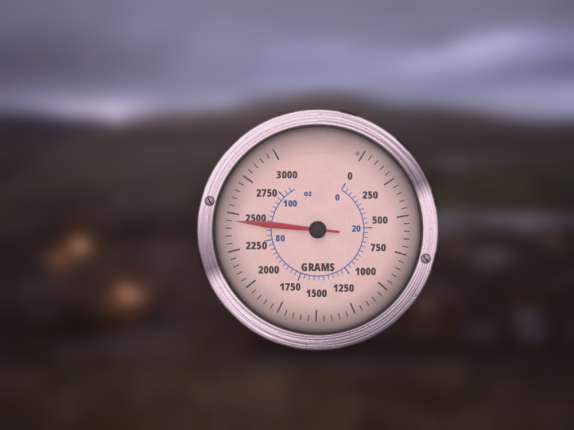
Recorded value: **2450** g
